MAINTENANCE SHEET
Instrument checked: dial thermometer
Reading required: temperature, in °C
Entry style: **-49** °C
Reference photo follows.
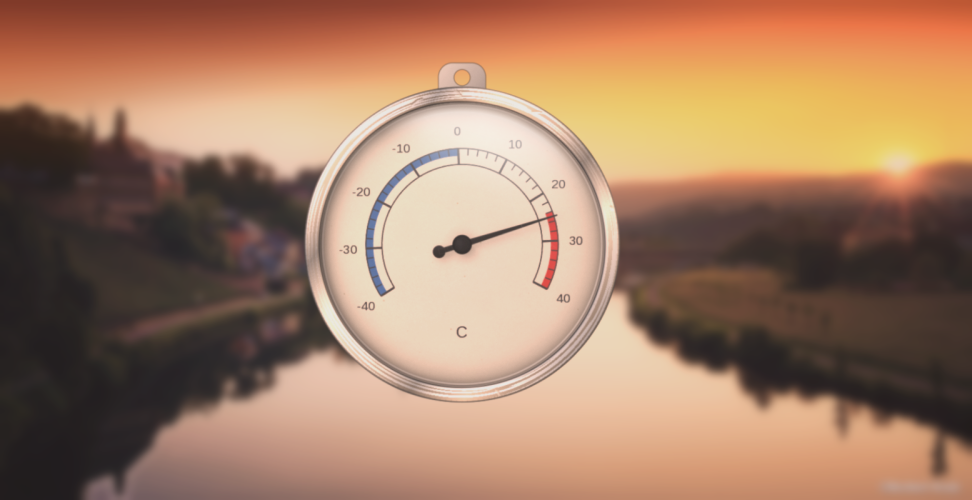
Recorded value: **25** °C
